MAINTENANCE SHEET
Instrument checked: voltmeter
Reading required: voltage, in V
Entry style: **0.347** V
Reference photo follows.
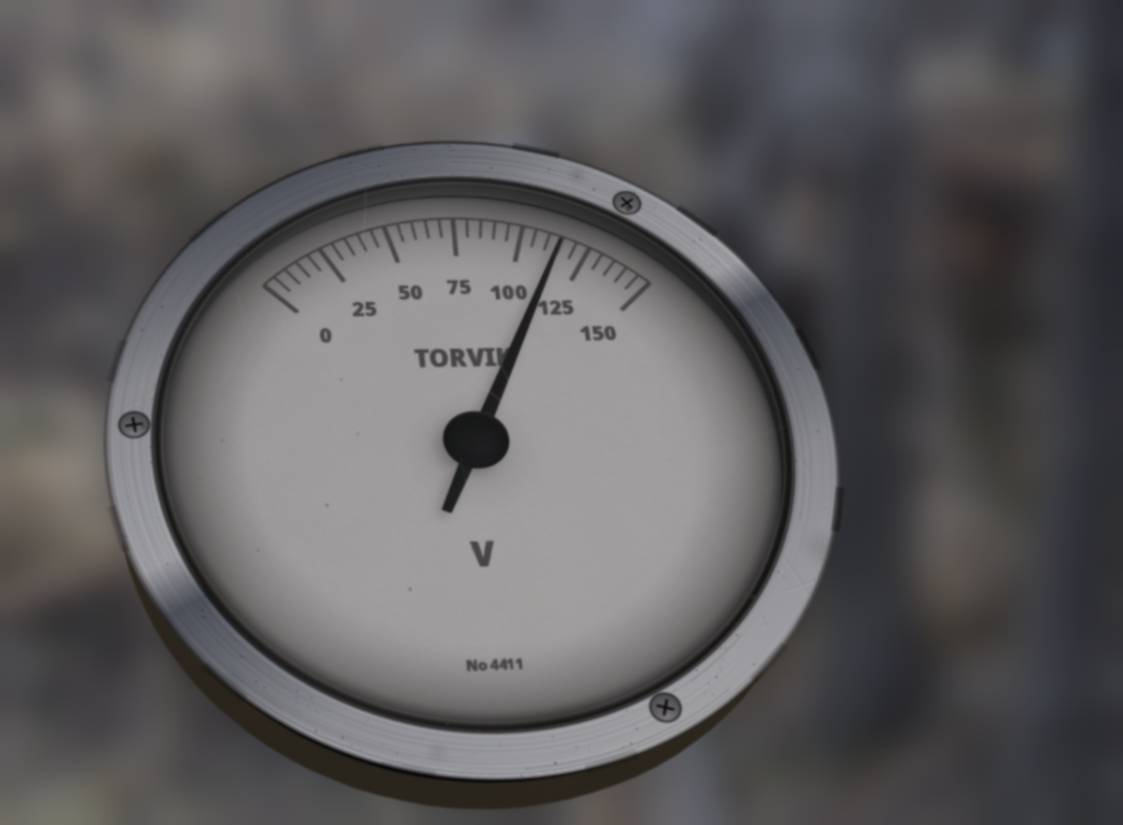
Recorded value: **115** V
